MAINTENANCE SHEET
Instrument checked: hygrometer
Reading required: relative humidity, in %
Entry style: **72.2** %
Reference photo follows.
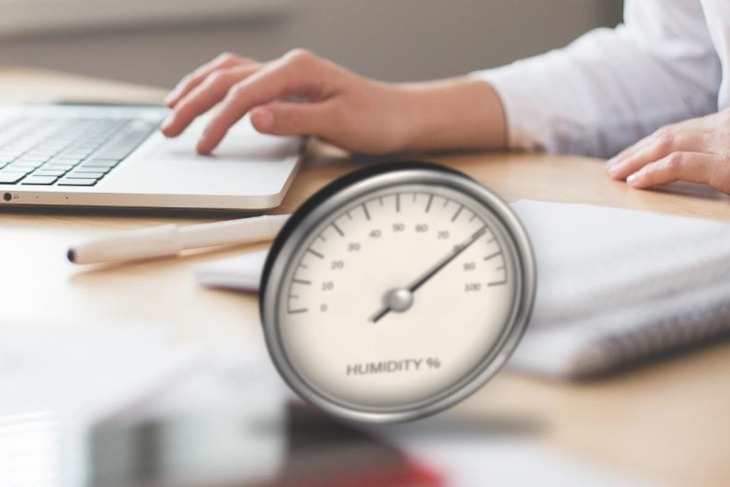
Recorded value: **80** %
